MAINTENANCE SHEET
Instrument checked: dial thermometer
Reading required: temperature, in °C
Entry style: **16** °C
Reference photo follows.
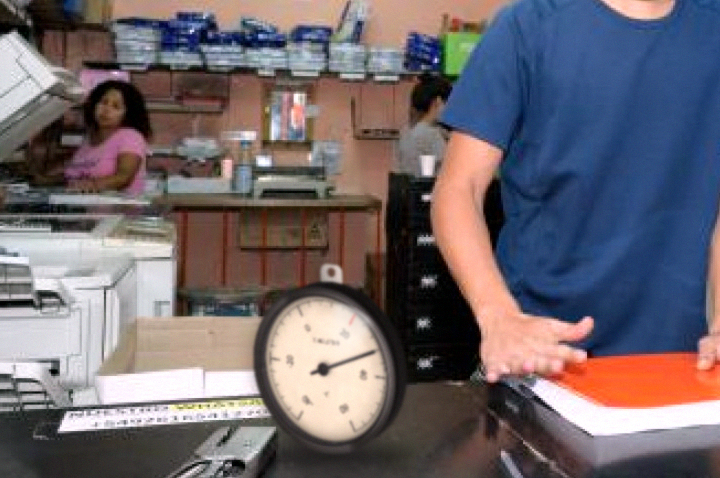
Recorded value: **32** °C
